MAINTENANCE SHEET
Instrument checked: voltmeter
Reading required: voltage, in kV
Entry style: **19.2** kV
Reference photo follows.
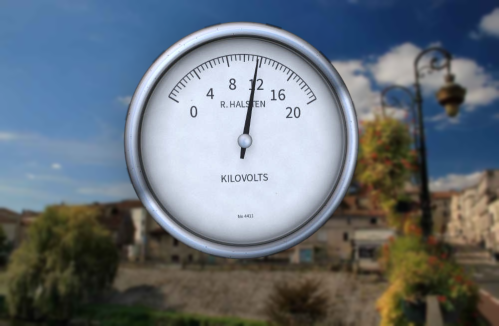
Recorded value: **11.5** kV
